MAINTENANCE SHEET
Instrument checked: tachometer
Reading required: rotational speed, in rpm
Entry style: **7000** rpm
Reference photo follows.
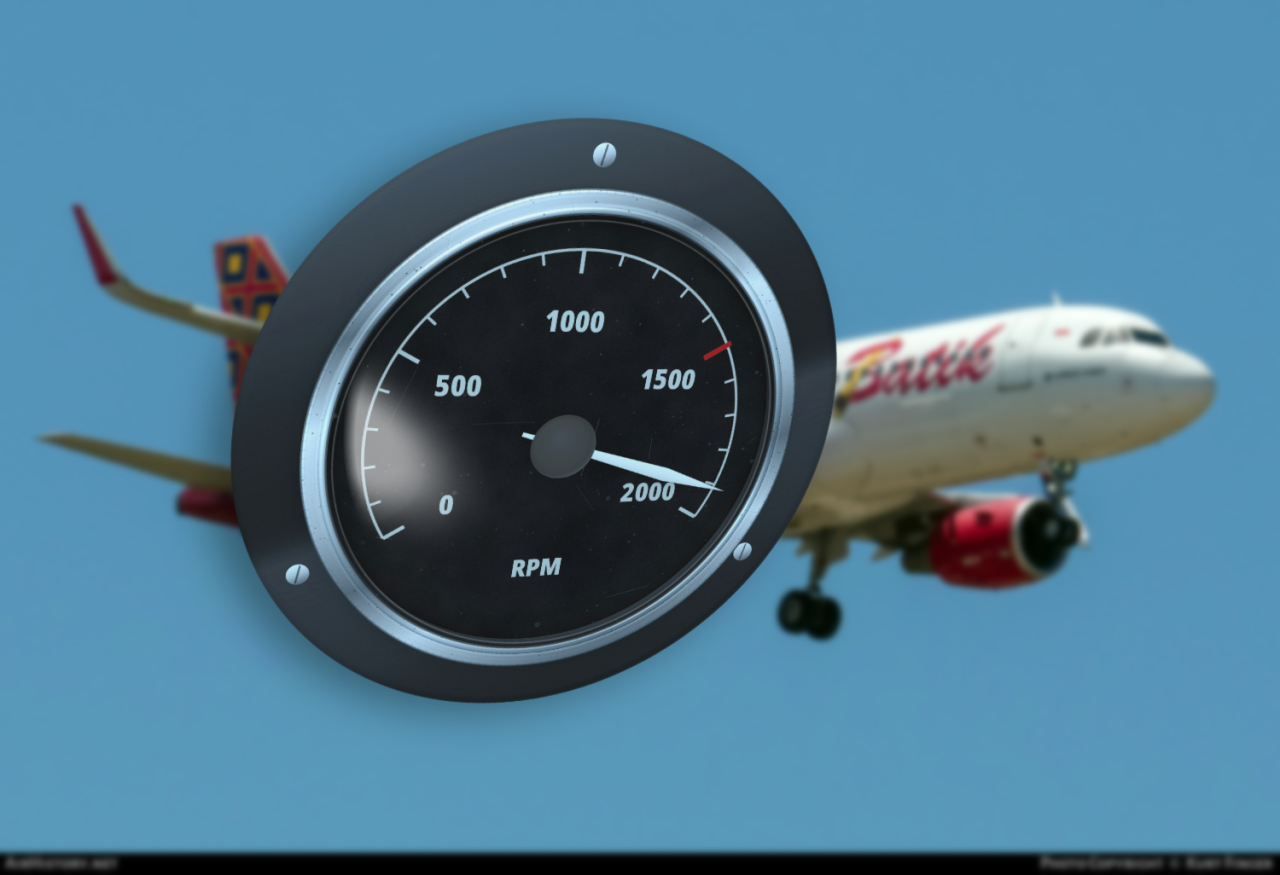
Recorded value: **1900** rpm
